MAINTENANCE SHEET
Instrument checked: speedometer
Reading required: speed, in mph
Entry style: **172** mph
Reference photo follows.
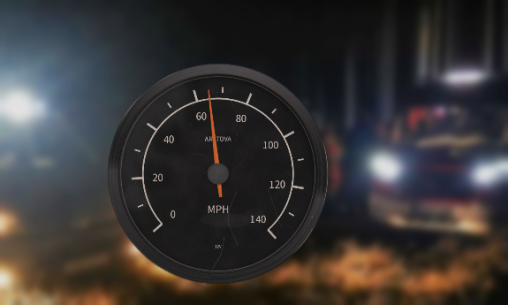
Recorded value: **65** mph
